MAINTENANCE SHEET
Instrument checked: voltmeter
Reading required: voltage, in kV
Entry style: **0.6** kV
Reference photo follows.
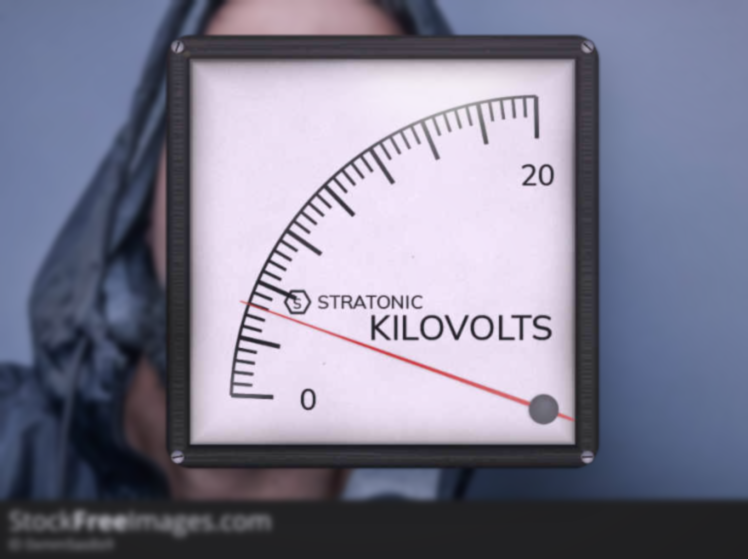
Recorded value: **4** kV
